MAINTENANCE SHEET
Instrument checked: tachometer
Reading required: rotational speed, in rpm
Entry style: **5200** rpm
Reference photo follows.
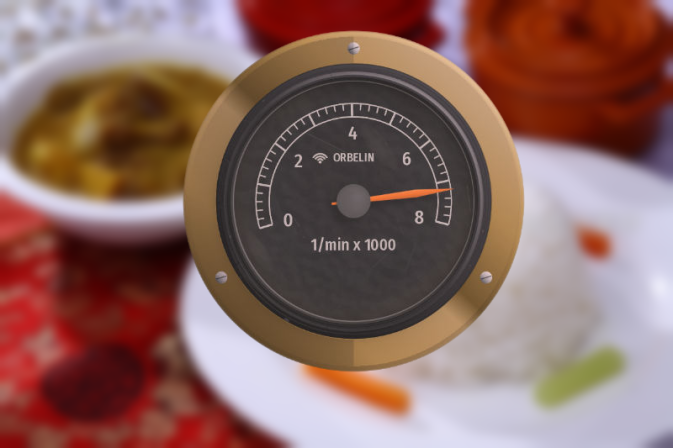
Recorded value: **7200** rpm
